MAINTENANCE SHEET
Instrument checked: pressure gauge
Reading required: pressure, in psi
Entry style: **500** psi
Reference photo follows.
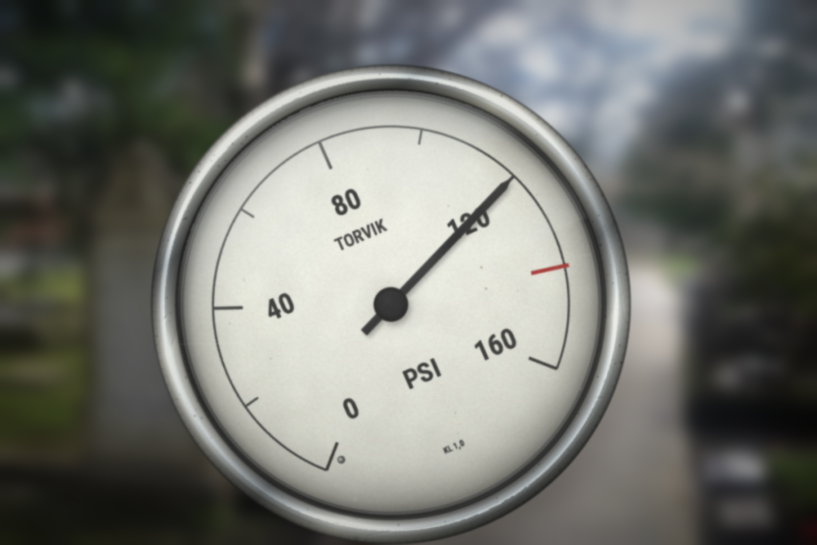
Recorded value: **120** psi
